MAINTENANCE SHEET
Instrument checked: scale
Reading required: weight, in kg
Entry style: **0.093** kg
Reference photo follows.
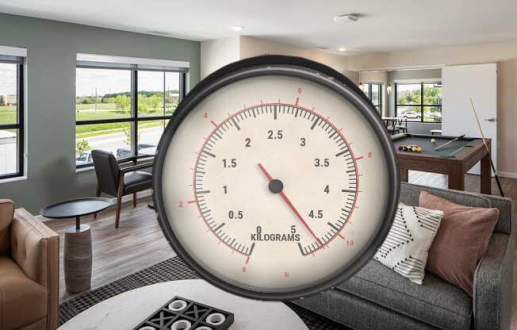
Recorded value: **4.75** kg
